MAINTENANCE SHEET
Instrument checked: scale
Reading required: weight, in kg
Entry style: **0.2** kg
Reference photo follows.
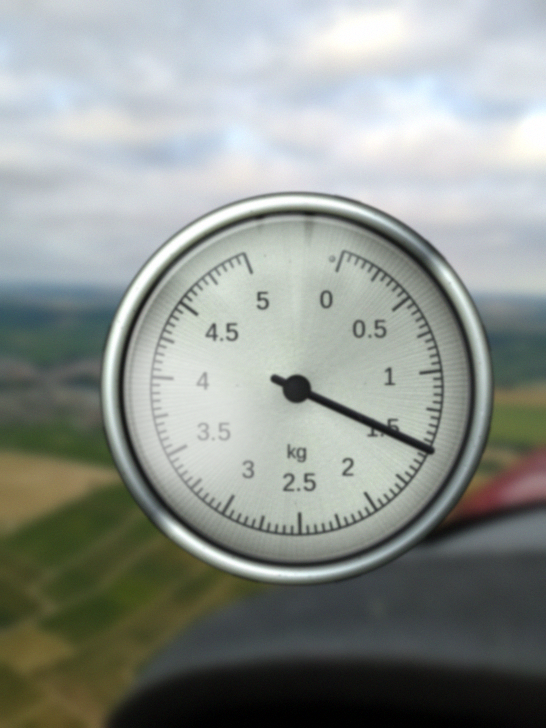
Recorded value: **1.5** kg
